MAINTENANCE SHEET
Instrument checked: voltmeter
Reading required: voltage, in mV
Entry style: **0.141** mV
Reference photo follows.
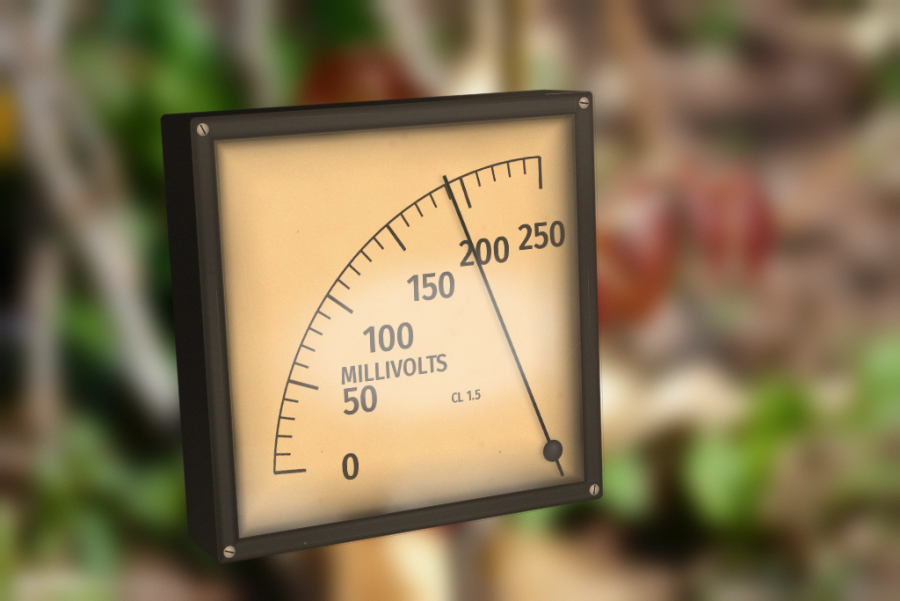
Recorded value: **190** mV
